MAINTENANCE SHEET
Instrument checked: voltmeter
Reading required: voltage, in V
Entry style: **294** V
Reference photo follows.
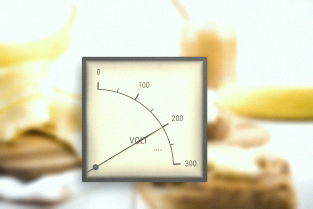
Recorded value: **200** V
